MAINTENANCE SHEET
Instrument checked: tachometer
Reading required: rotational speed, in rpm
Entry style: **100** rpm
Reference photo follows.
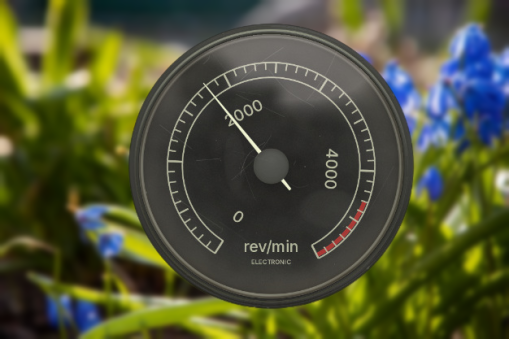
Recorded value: **1800** rpm
